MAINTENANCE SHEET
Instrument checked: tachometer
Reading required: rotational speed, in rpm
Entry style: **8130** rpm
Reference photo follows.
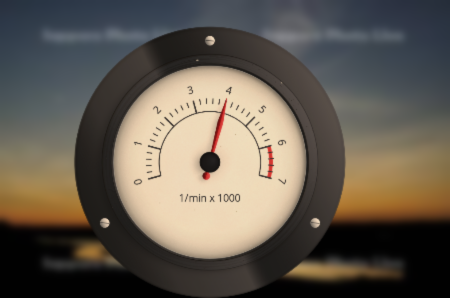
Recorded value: **4000** rpm
